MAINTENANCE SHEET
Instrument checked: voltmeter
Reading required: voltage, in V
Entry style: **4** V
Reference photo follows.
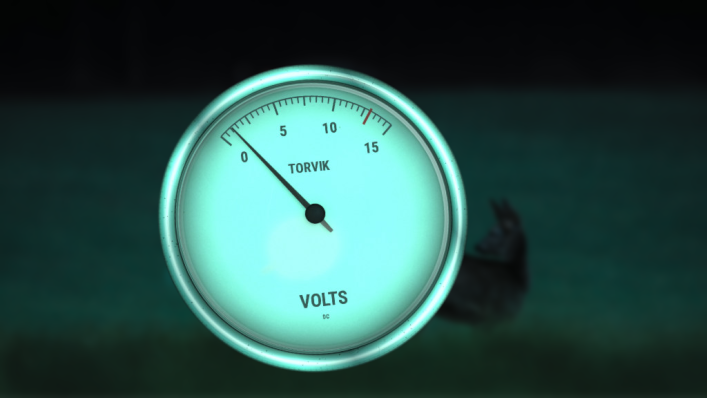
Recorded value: **1** V
